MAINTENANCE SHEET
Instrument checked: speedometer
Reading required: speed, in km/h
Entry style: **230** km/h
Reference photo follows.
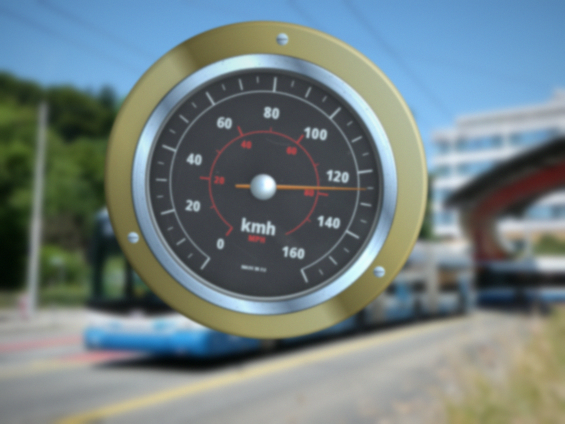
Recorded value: **125** km/h
